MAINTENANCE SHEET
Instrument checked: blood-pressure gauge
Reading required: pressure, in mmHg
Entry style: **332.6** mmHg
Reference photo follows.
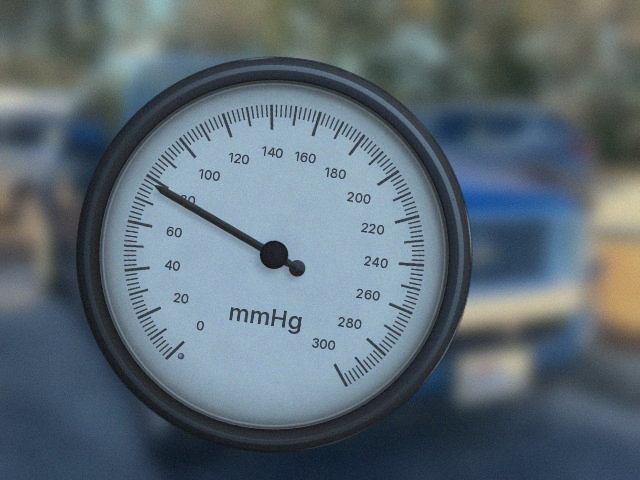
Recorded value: **78** mmHg
